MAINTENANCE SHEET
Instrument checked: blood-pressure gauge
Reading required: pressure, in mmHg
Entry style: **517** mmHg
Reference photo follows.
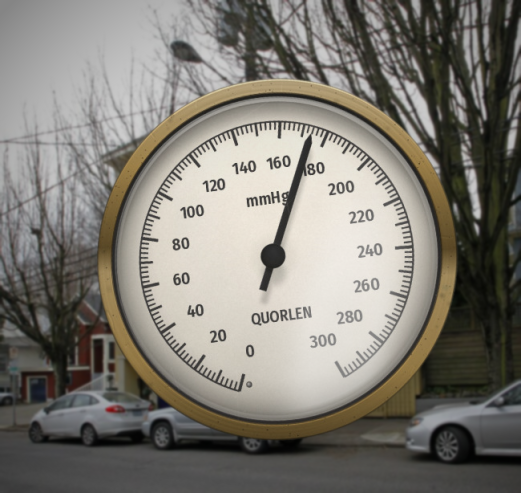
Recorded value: **174** mmHg
